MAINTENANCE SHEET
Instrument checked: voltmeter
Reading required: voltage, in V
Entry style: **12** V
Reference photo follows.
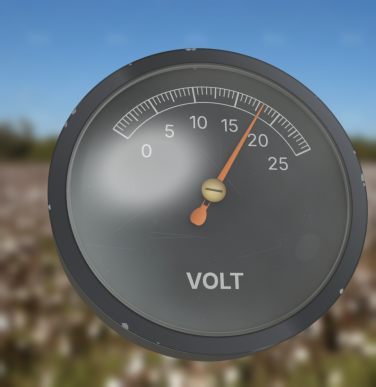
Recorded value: **18** V
